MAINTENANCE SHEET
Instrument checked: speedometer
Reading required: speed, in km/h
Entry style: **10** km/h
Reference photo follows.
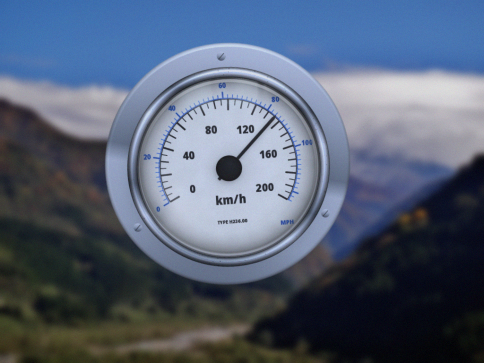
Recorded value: **135** km/h
